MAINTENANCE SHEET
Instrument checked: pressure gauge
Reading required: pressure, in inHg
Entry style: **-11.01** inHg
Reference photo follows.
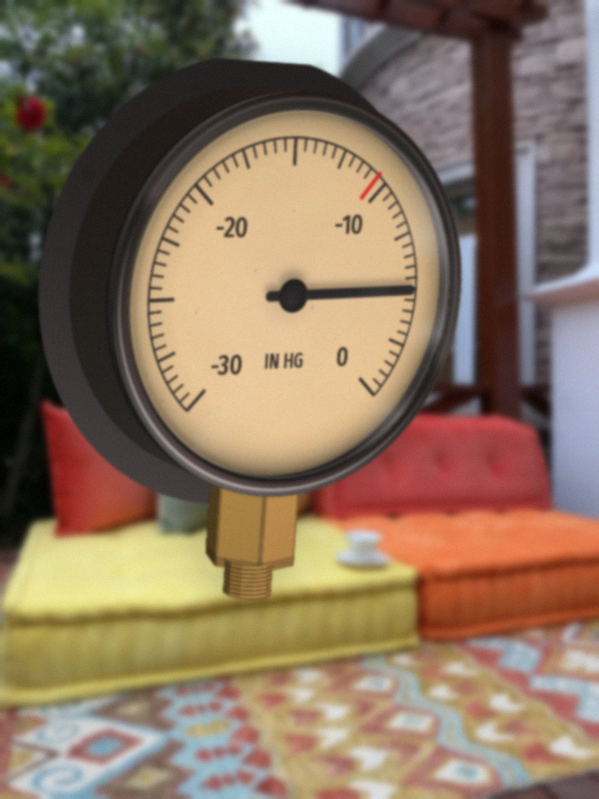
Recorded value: **-5** inHg
